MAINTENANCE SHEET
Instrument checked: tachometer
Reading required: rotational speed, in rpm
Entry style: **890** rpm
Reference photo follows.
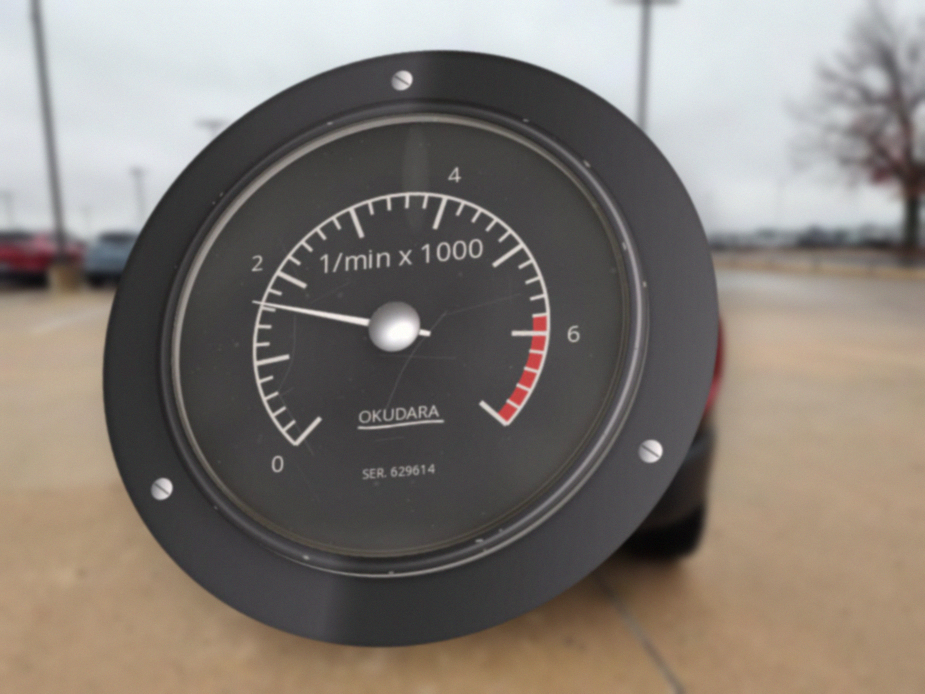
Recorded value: **1600** rpm
